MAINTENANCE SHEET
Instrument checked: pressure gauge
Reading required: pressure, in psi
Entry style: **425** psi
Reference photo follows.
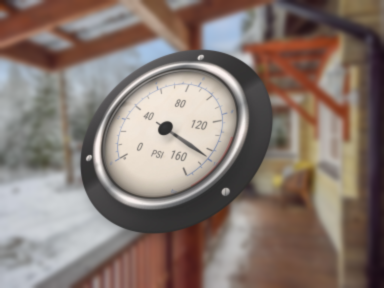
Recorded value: **145** psi
